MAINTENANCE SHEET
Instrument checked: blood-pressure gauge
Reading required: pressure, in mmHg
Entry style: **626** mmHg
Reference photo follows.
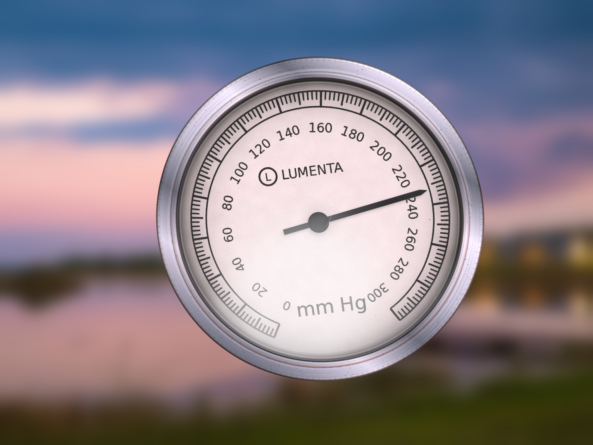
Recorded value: **232** mmHg
